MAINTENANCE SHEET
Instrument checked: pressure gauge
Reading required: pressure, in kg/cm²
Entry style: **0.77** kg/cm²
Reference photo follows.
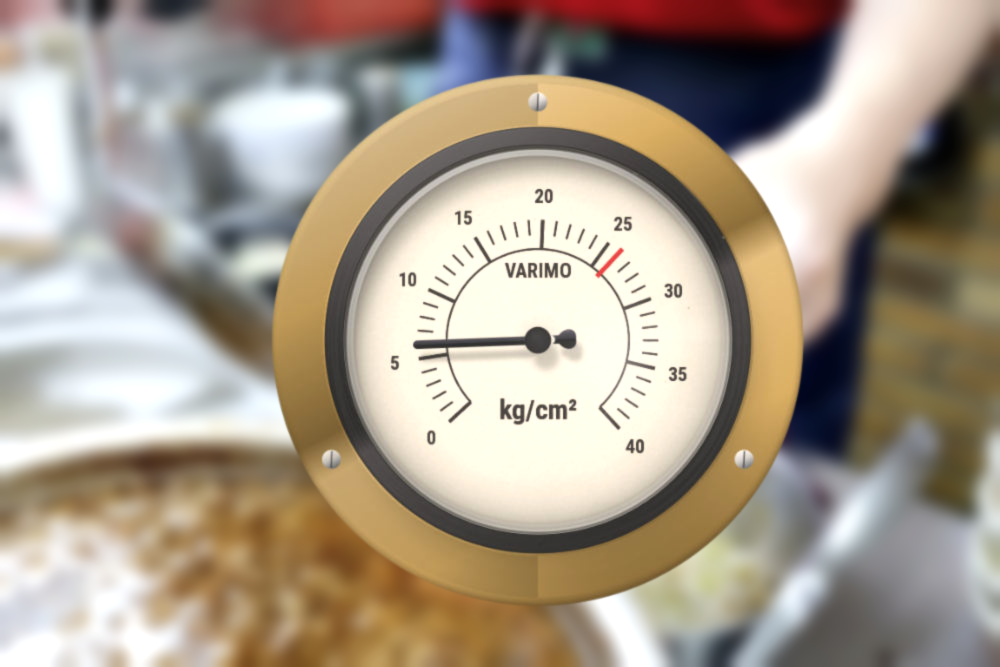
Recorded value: **6** kg/cm²
